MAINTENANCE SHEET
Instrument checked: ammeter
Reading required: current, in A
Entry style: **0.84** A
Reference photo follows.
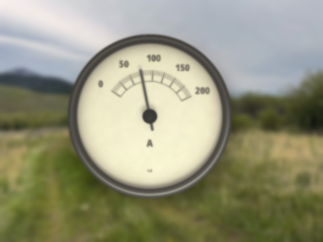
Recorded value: **75** A
